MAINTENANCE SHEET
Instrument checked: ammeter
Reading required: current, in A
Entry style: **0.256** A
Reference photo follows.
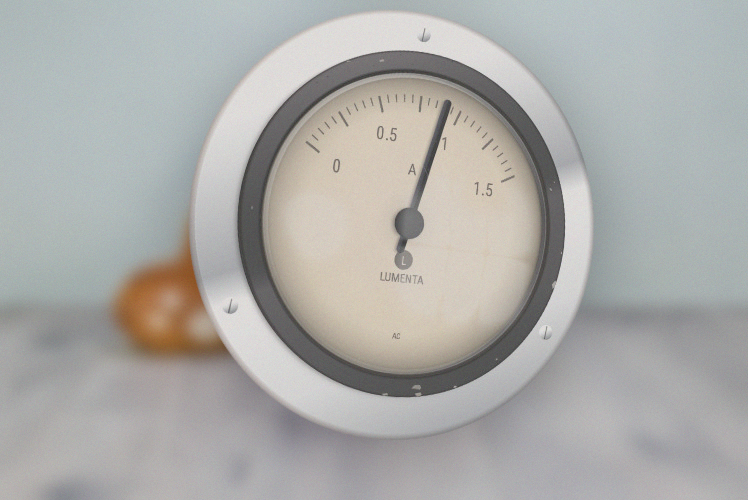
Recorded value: **0.9** A
